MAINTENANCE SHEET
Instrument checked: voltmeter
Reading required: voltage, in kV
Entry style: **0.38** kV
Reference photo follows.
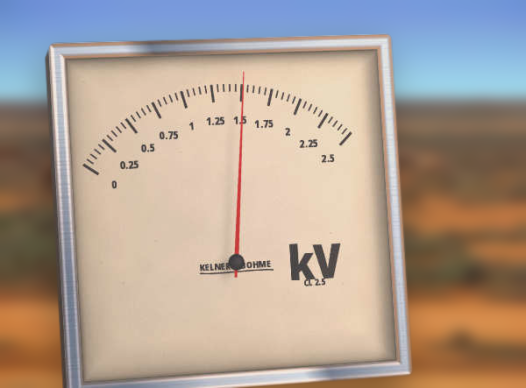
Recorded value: **1.5** kV
